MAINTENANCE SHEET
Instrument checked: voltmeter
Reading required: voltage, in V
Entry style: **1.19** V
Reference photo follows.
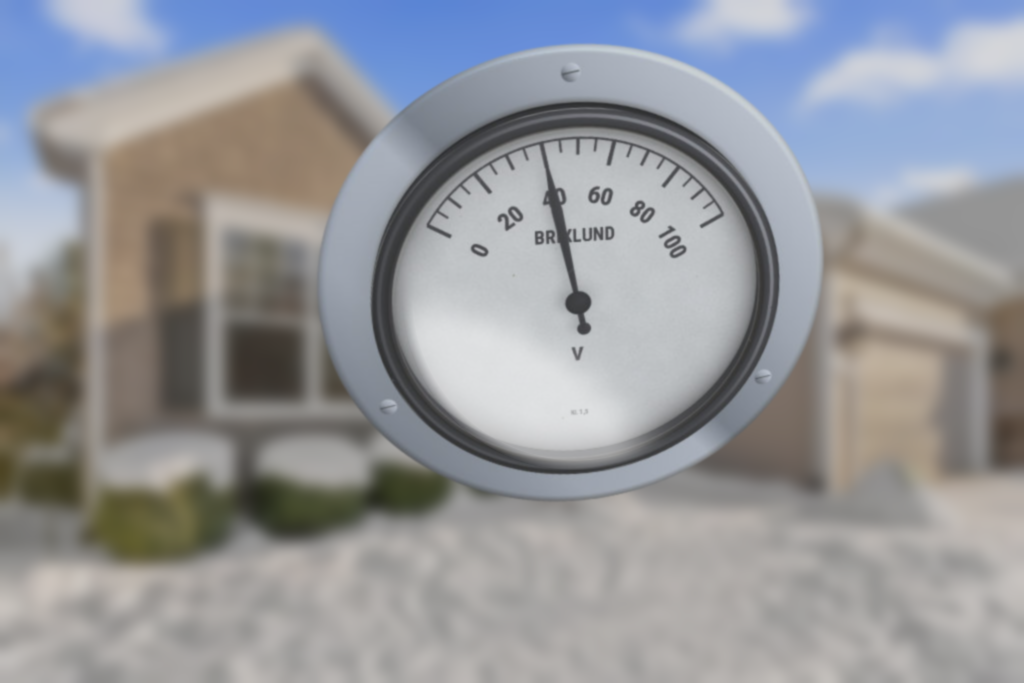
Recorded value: **40** V
